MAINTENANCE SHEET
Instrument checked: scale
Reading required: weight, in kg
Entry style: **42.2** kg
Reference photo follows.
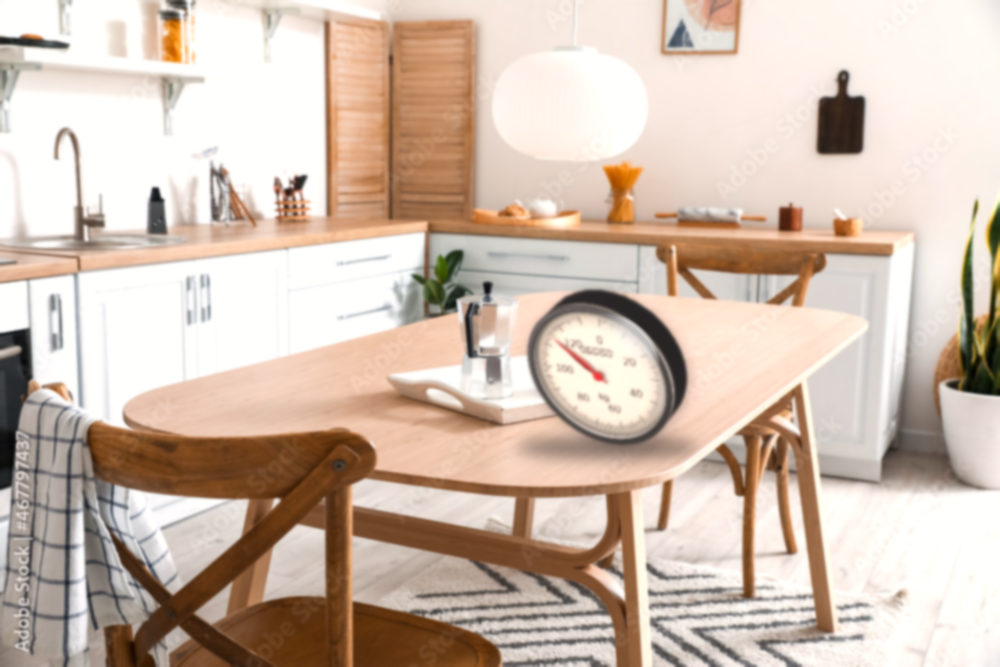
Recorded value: **115** kg
